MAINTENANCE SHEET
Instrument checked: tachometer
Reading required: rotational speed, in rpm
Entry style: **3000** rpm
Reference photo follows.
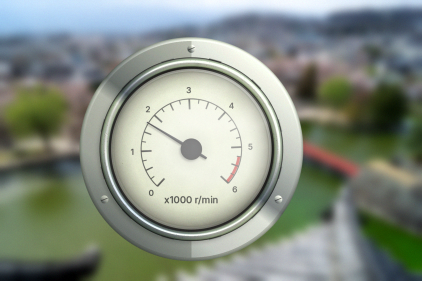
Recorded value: **1750** rpm
